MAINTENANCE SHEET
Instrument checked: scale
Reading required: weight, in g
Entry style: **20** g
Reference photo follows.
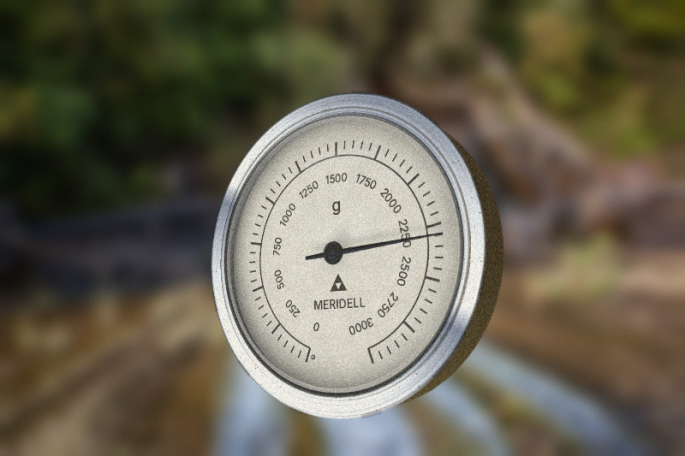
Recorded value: **2300** g
